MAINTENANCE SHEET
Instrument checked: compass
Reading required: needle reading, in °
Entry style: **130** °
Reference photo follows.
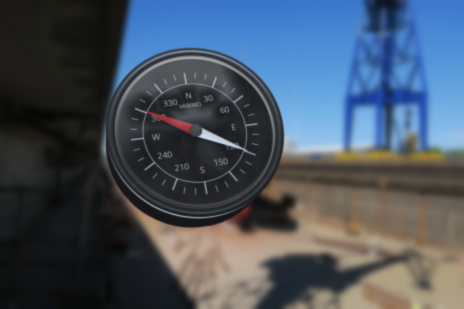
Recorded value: **300** °
